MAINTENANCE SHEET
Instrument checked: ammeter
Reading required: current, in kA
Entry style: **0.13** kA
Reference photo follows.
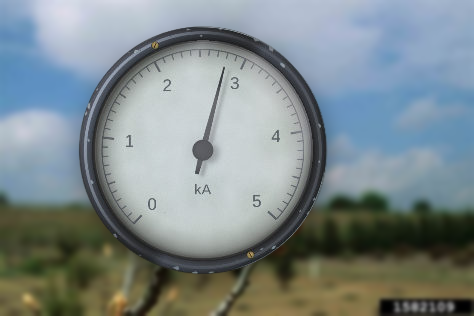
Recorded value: **2.8** kA
